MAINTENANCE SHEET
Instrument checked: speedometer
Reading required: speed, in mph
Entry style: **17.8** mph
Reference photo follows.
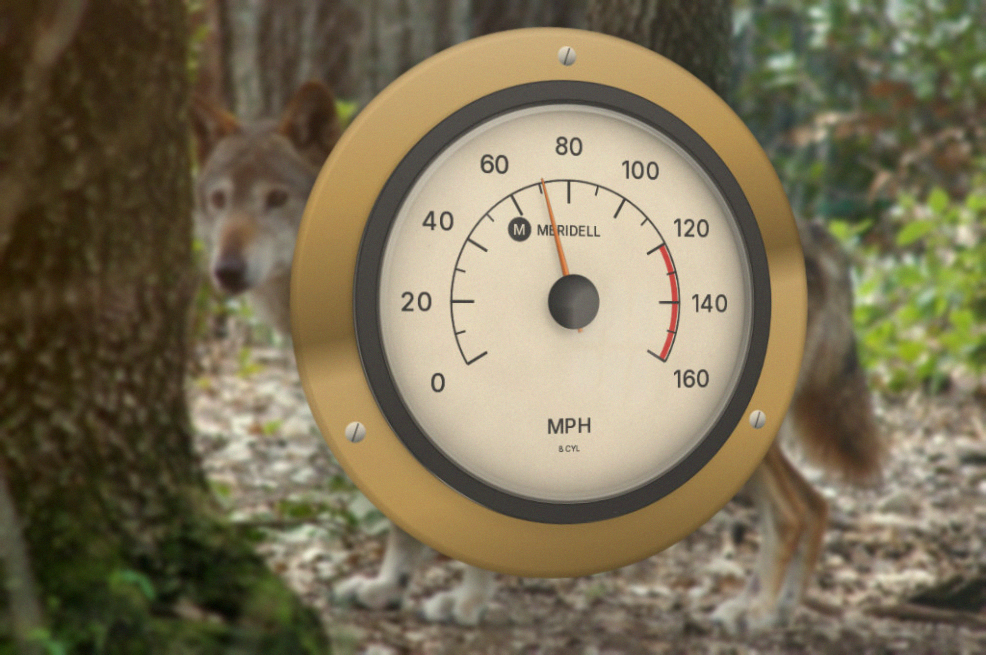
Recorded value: **70** mph
